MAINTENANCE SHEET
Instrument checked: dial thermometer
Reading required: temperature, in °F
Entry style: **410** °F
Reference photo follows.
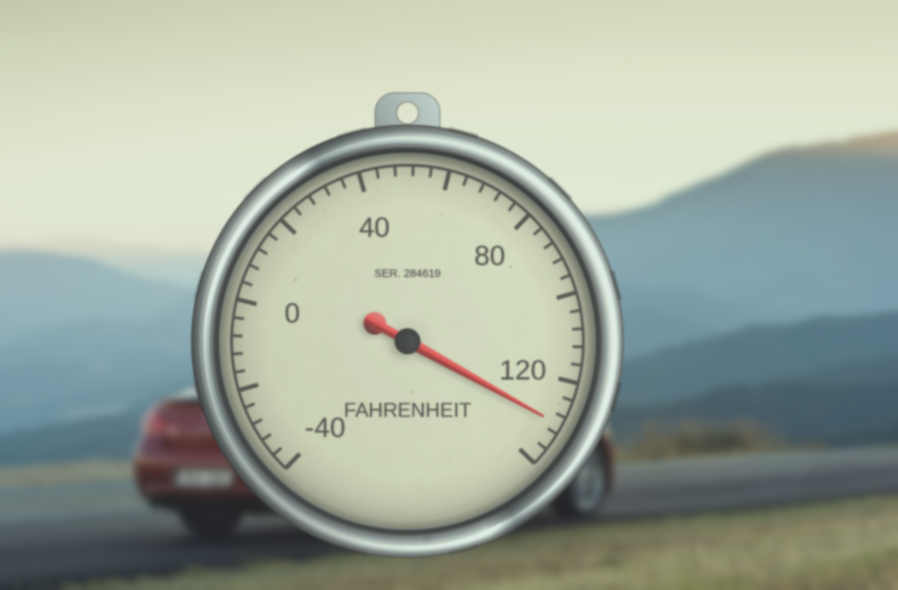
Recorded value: **130** °F
